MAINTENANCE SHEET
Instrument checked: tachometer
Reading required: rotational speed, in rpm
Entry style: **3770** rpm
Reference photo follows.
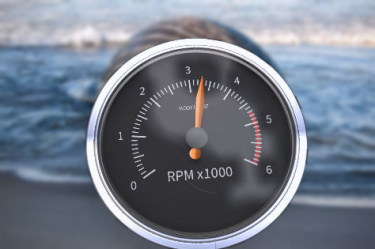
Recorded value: **3300** rpm
